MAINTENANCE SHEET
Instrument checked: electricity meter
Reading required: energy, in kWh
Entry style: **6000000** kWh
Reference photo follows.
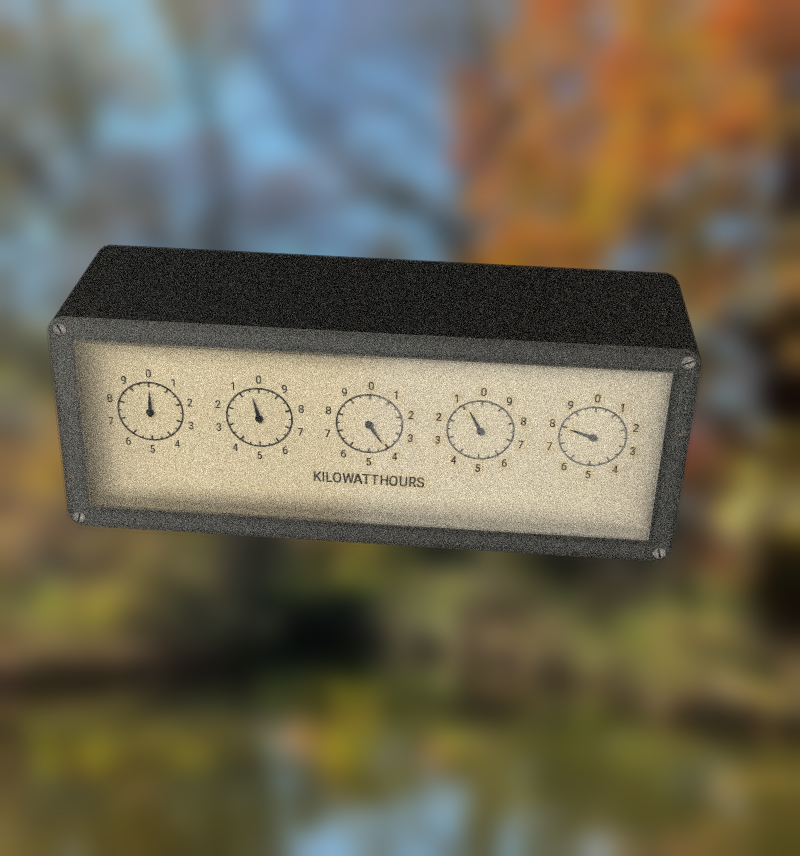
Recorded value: **408** kWh
